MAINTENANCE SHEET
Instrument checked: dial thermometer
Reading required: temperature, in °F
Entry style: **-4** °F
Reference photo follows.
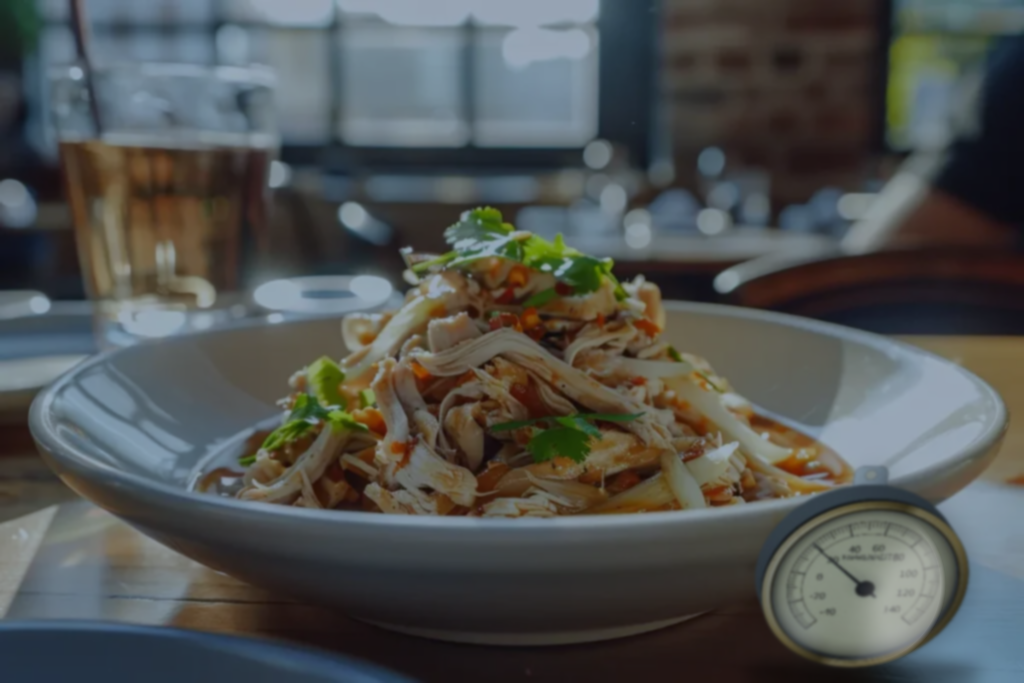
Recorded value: **20** °F
